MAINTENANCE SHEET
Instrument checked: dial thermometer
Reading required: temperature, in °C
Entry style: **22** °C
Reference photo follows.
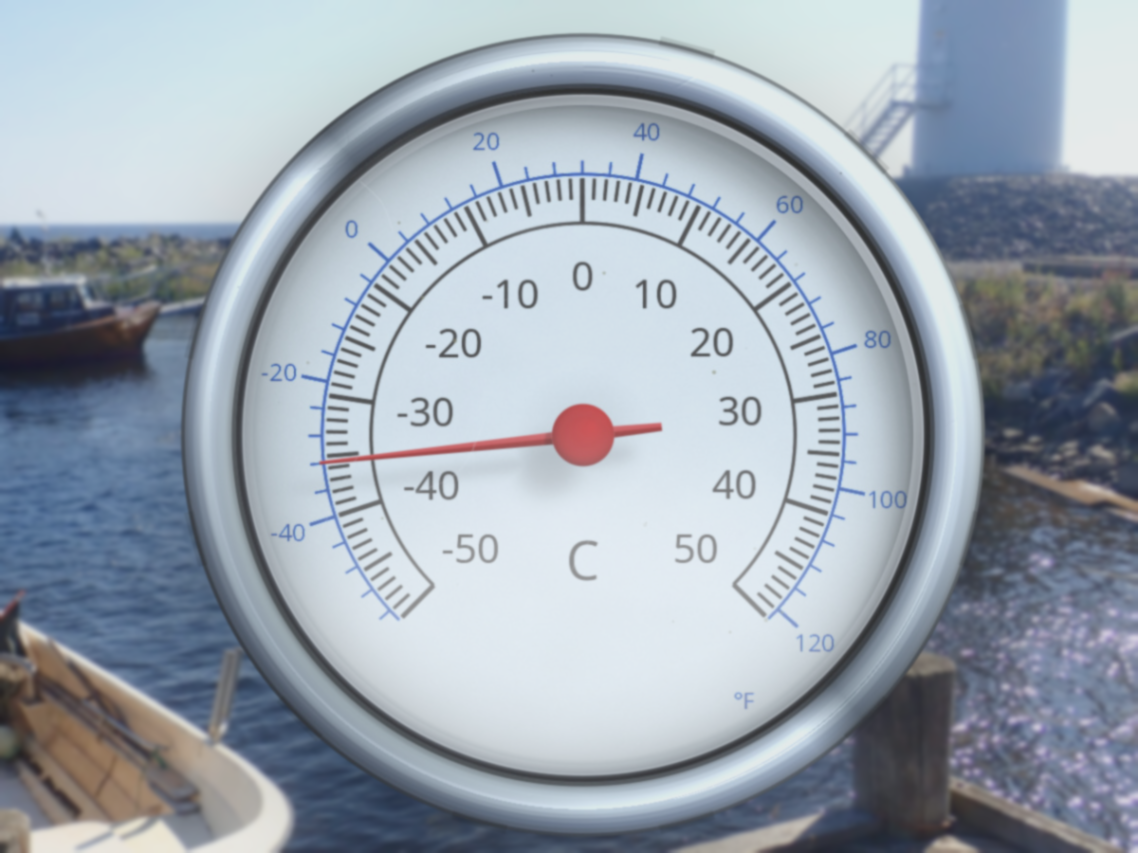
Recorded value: **-35.5** °C
